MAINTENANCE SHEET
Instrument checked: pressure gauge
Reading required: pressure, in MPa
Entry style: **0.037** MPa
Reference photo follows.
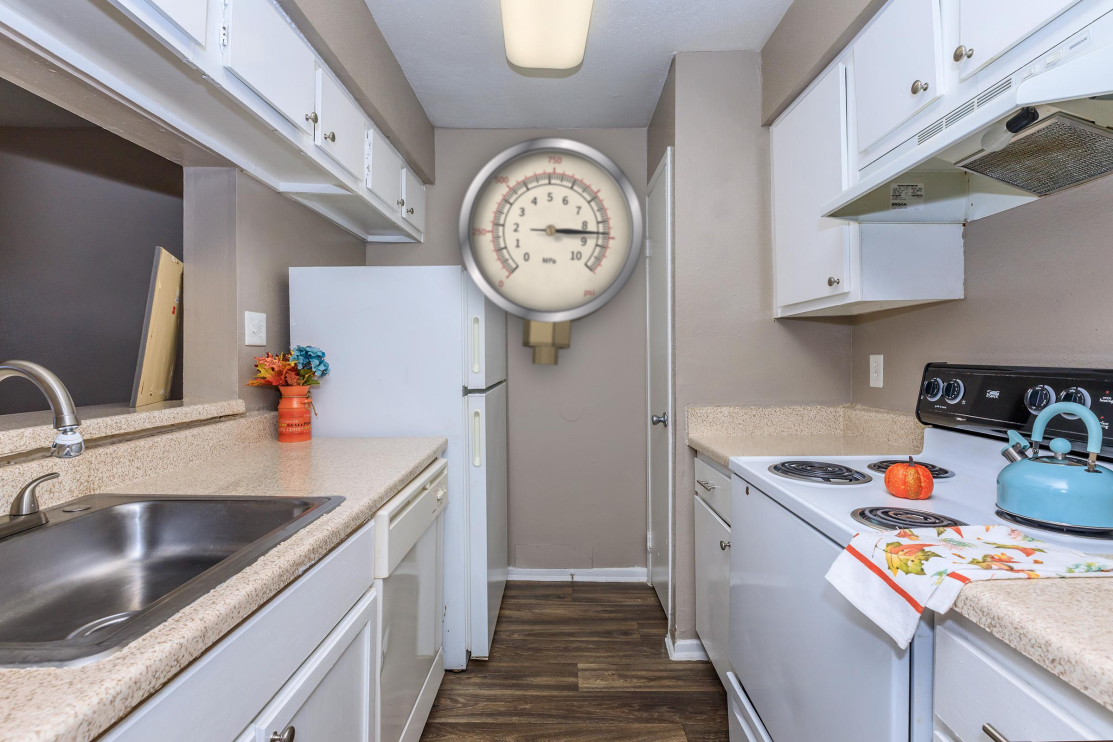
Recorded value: **8.5** MPa
